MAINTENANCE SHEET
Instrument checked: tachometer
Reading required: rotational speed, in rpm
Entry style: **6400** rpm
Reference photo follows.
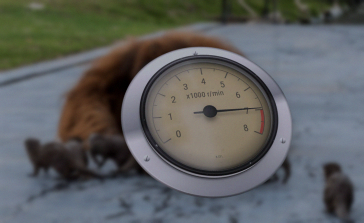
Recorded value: **7000** rpm
